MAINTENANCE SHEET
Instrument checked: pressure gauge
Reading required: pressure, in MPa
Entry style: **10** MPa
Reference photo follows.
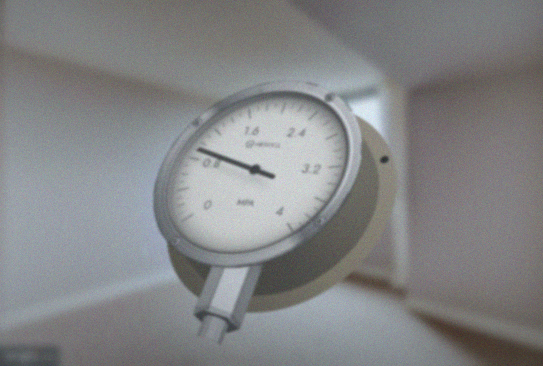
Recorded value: **0.9** MPa
